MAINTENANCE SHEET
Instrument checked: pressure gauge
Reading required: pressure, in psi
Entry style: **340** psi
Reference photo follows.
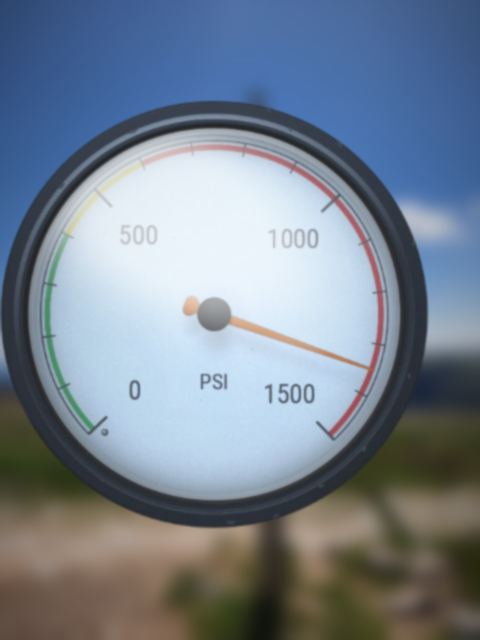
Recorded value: **1350** psi
